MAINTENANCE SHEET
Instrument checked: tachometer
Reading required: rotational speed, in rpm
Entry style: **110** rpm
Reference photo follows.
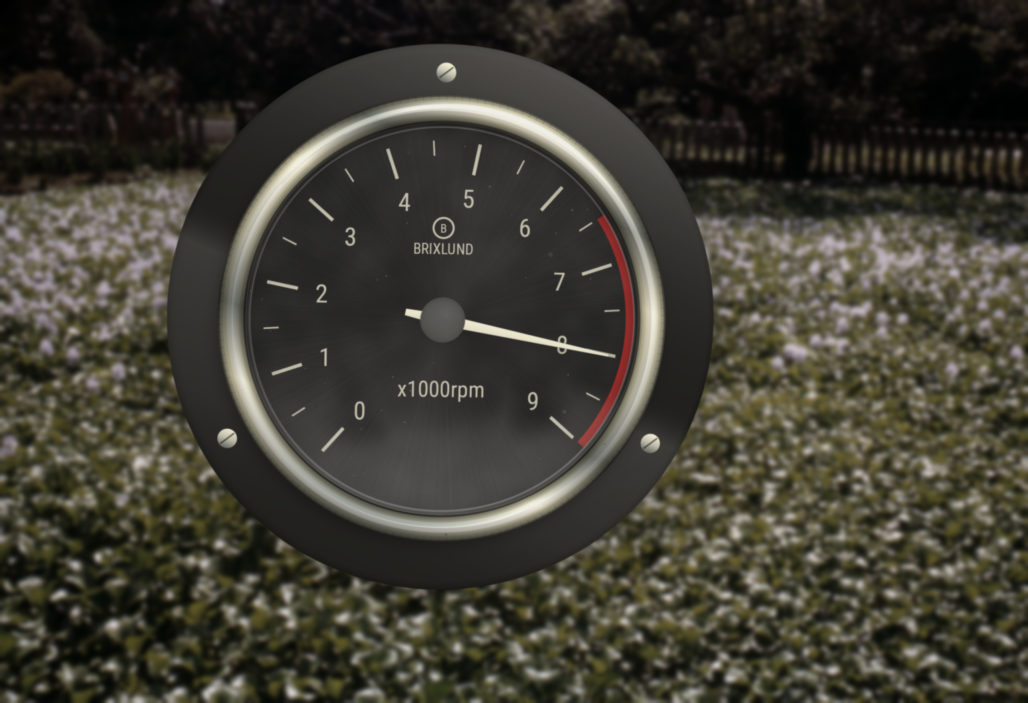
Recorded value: **8000** rpm
